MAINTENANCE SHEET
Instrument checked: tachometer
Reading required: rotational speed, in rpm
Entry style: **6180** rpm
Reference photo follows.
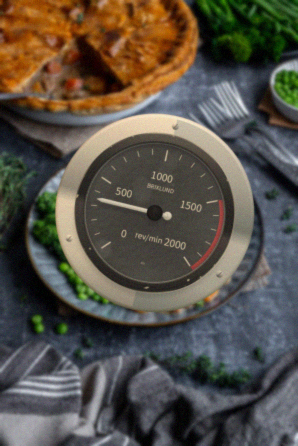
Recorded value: **350** rpm
